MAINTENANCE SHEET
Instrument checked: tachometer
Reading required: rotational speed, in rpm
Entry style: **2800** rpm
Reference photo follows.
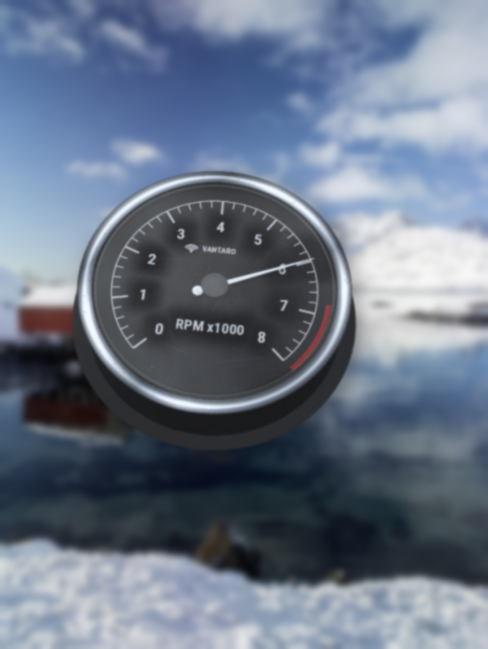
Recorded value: **6000** rpm
